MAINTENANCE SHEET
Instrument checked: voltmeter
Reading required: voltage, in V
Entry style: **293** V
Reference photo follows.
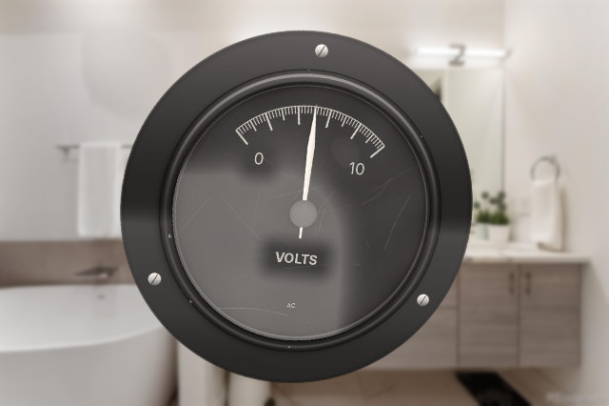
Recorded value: **5** V
